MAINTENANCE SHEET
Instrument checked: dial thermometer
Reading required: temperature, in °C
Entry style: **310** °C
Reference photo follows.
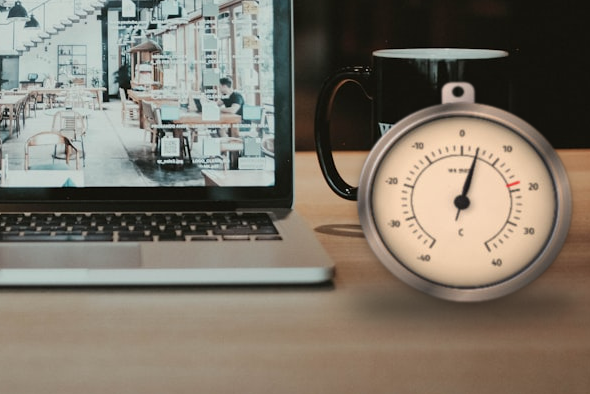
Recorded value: **4** °C
